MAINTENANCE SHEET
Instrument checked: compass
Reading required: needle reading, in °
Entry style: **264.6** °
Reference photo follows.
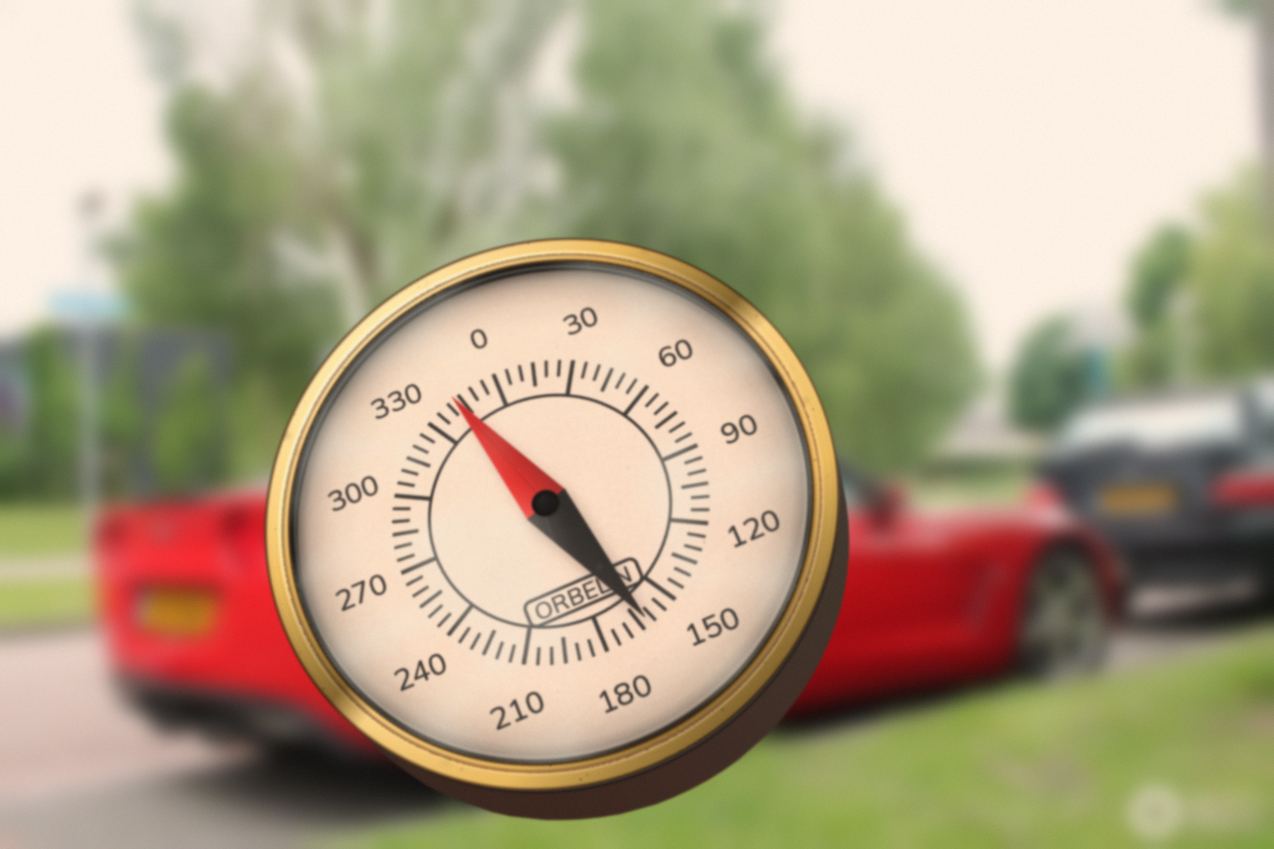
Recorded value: **342.5** °
